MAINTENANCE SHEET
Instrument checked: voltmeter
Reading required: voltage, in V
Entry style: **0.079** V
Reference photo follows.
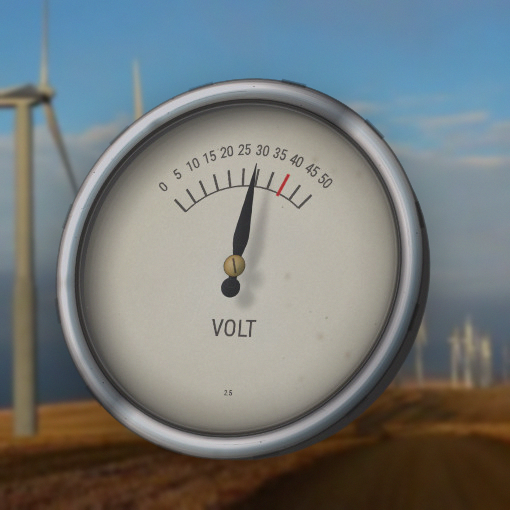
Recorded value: **30** V
